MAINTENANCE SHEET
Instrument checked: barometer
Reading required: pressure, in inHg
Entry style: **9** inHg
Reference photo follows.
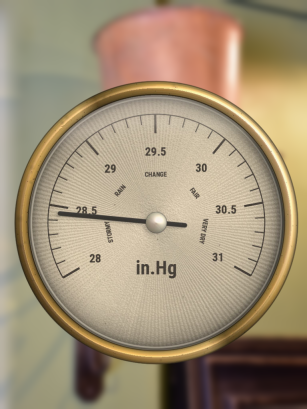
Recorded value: **28.45** inHg
